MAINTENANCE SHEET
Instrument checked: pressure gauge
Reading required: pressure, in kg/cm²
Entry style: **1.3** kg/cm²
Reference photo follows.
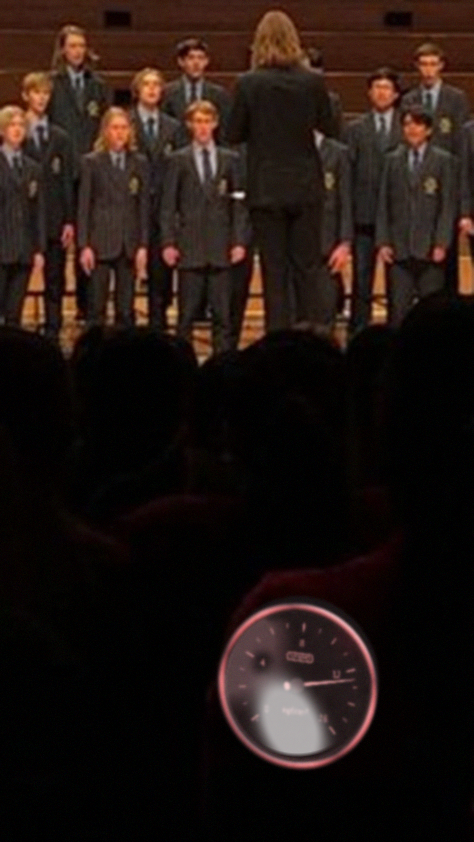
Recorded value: **12.5** kg/cm²
